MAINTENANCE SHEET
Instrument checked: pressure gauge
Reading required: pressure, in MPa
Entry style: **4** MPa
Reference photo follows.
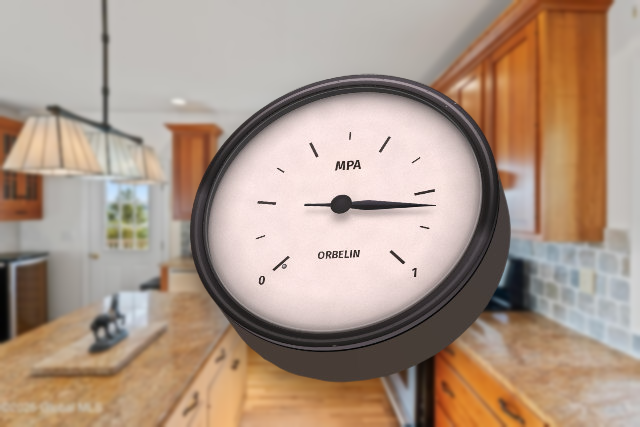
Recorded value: **0.85** MPa
